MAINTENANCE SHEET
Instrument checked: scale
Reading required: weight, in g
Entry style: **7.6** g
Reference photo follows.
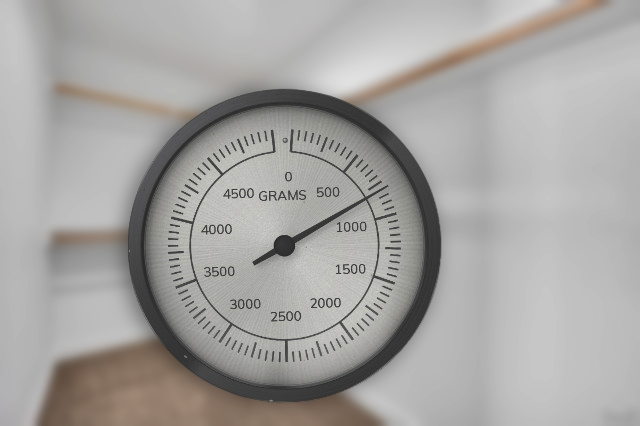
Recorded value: **800** g
